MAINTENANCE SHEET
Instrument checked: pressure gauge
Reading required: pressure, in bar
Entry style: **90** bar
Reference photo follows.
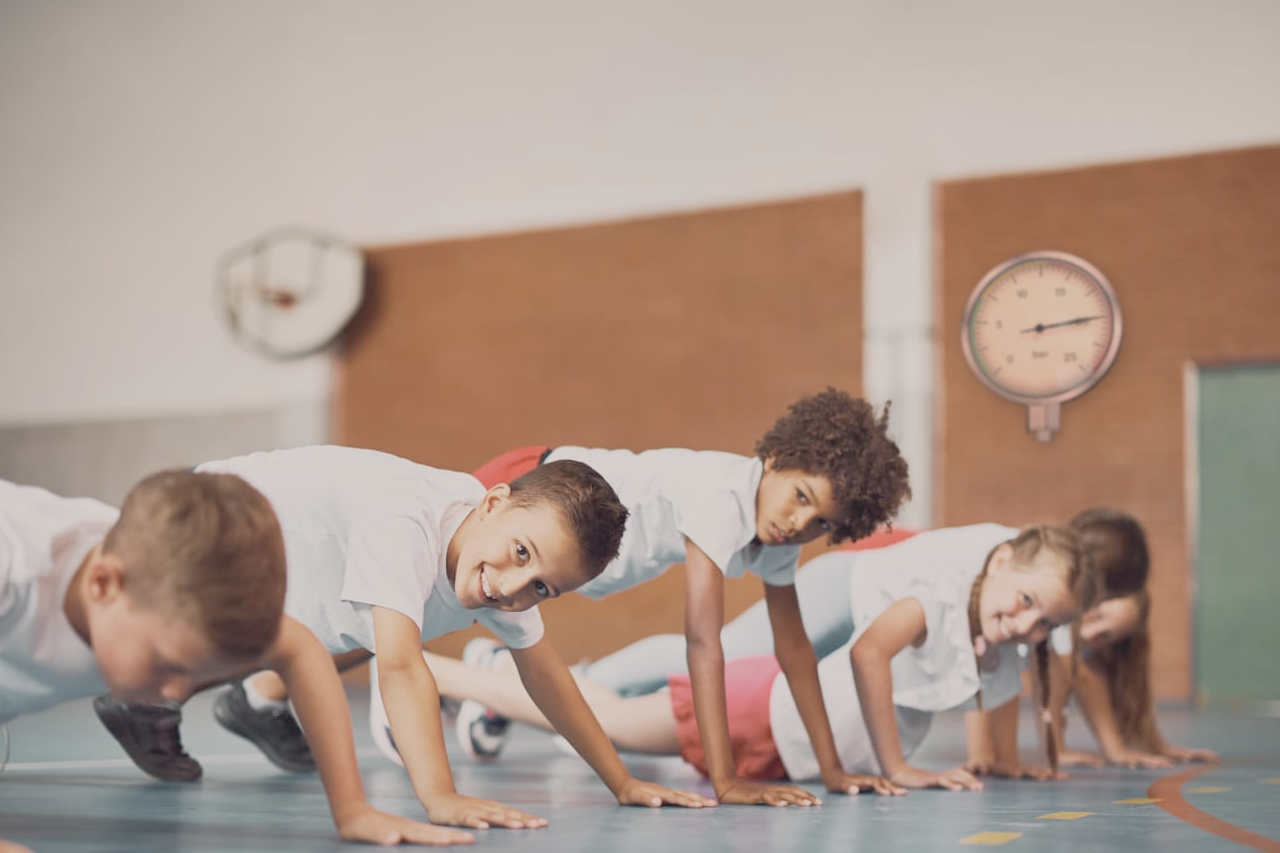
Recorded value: **20** bar
